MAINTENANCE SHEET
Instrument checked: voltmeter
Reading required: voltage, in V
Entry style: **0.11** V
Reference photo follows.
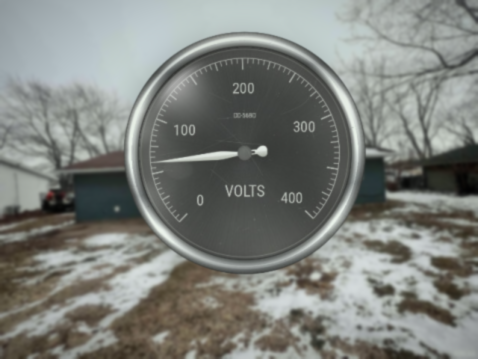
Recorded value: **60** V
